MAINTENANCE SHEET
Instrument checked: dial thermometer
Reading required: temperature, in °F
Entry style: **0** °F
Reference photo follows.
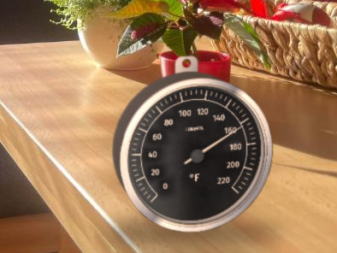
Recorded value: **160** °F
